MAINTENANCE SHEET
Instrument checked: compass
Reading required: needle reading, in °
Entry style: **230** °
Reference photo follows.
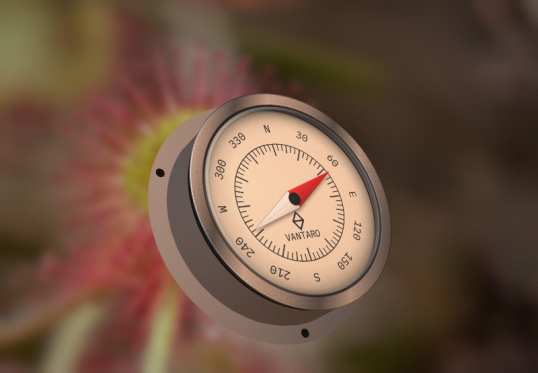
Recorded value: **65** °
